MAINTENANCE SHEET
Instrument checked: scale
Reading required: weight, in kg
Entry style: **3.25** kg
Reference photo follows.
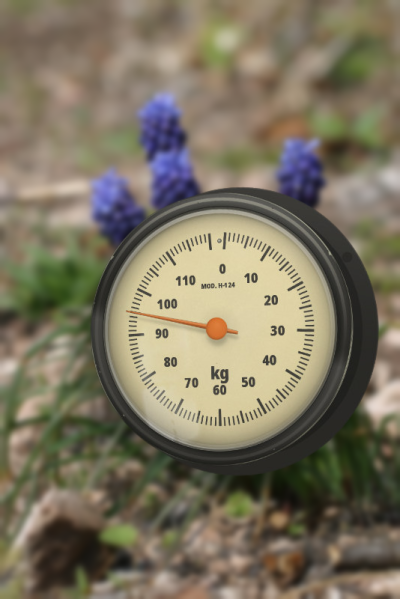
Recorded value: **95** kg
